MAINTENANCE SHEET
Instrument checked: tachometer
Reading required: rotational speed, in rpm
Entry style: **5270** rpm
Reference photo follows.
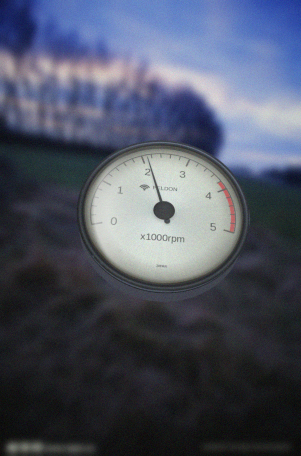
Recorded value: **2100** rpm
